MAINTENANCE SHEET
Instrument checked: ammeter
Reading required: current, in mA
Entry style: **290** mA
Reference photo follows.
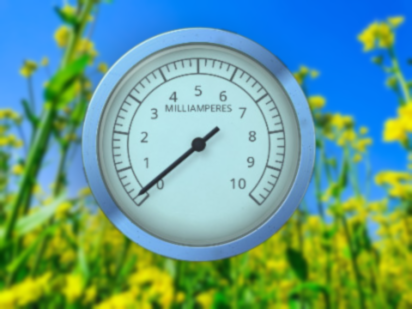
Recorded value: **0.2** mA
